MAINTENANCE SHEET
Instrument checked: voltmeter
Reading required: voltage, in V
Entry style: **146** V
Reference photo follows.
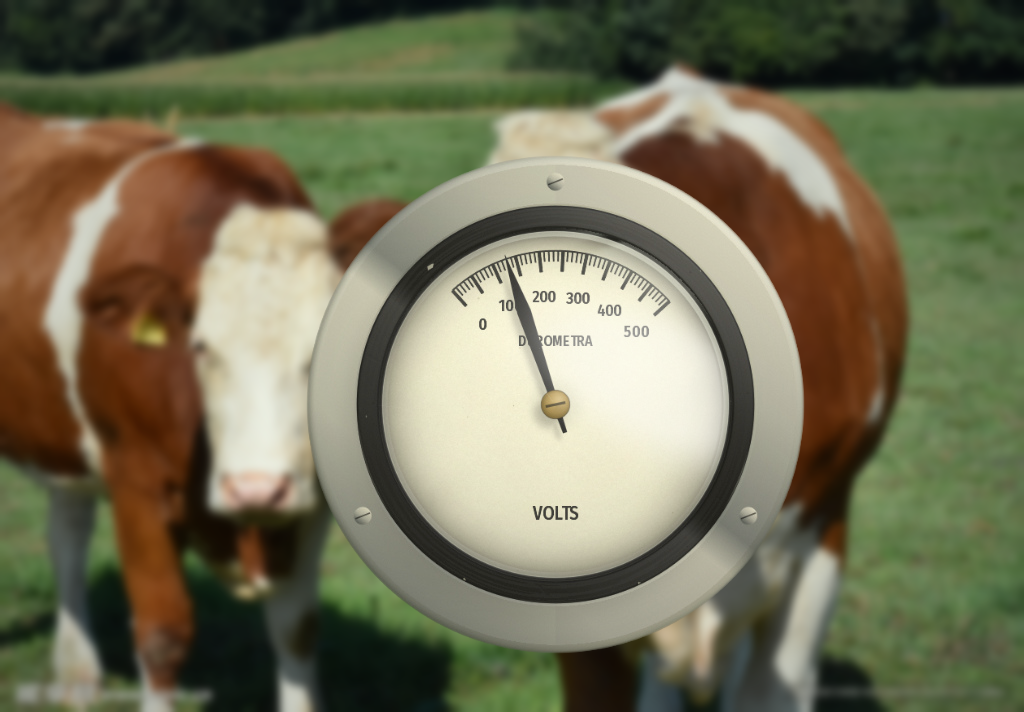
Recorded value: **130** V
